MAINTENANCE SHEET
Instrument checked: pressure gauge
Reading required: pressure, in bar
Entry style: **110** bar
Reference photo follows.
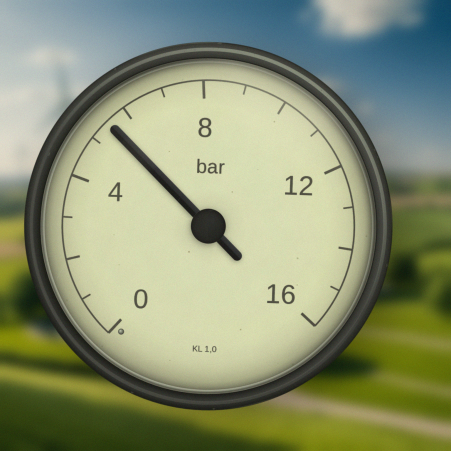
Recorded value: **5.5** bar
